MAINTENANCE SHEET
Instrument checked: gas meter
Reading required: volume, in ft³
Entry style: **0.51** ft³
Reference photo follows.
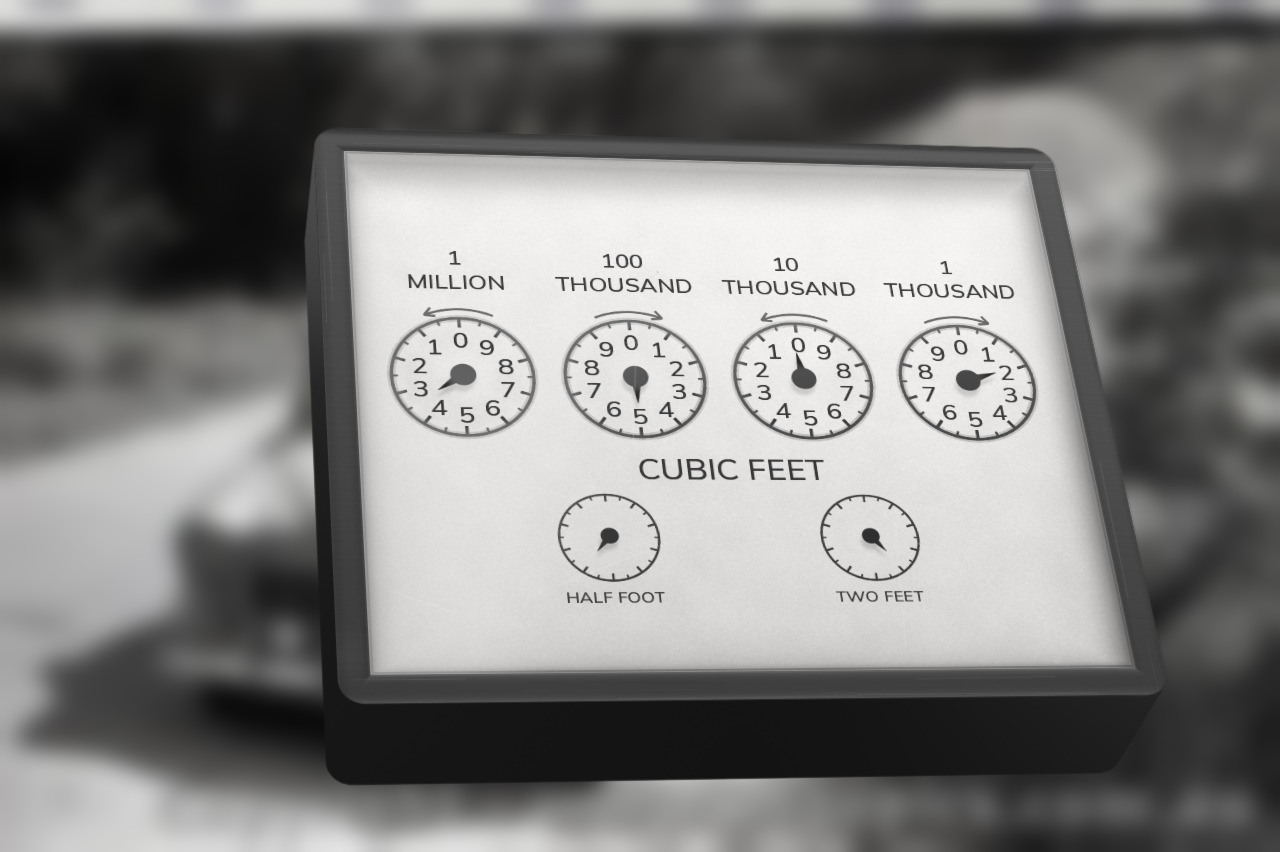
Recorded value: **350200** ft³
